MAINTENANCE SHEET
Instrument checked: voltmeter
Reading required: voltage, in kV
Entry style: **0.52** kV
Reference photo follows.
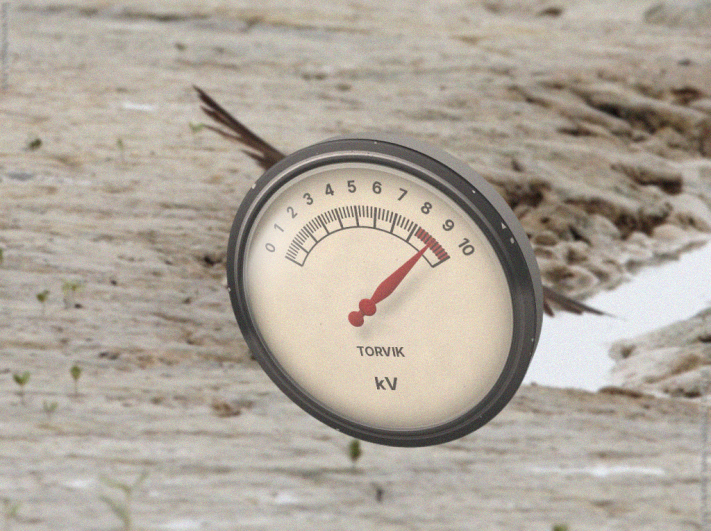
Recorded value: **9** kV
